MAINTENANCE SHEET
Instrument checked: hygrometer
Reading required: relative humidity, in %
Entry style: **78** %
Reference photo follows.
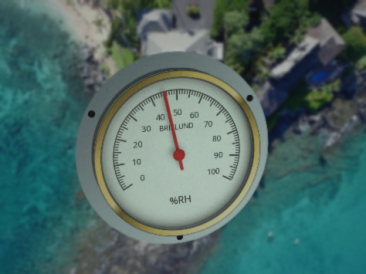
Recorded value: **45** %
